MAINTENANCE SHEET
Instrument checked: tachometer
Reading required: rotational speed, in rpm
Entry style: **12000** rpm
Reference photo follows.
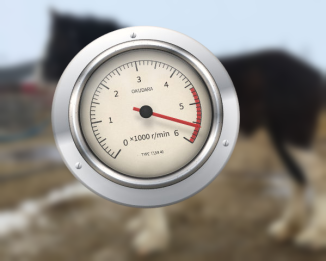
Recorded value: **5600** rpm
